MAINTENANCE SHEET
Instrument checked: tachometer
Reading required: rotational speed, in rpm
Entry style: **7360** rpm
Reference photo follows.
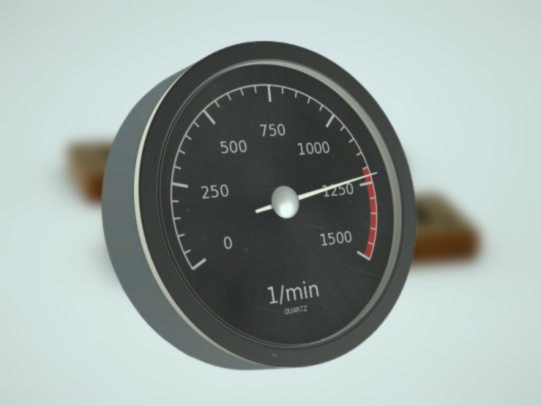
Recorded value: **1225** rpm
